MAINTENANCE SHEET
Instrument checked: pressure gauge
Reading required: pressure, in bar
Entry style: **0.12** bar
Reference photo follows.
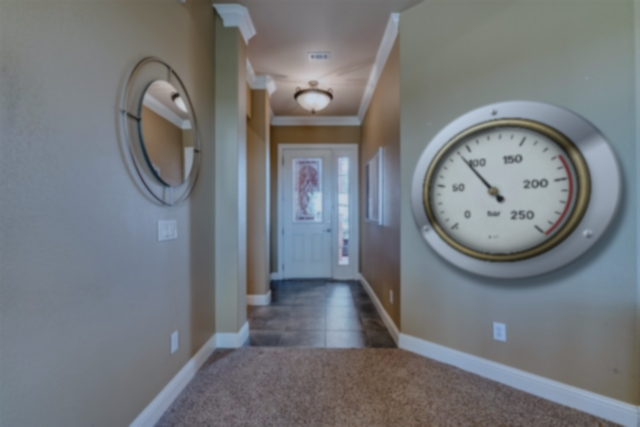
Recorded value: **90** bar
